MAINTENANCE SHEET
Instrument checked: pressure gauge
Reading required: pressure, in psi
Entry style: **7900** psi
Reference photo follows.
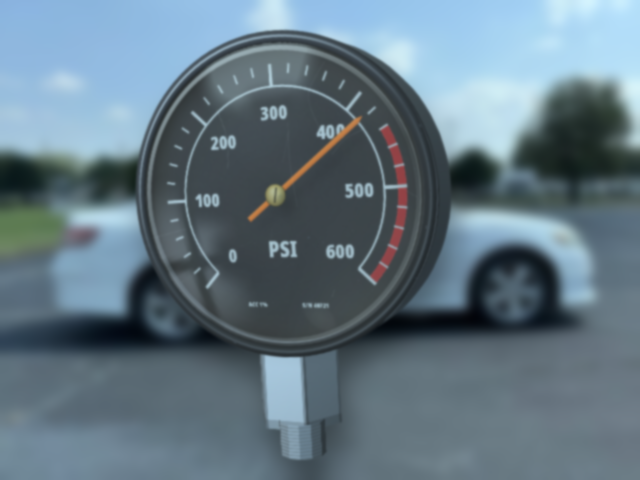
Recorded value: **420** psi
